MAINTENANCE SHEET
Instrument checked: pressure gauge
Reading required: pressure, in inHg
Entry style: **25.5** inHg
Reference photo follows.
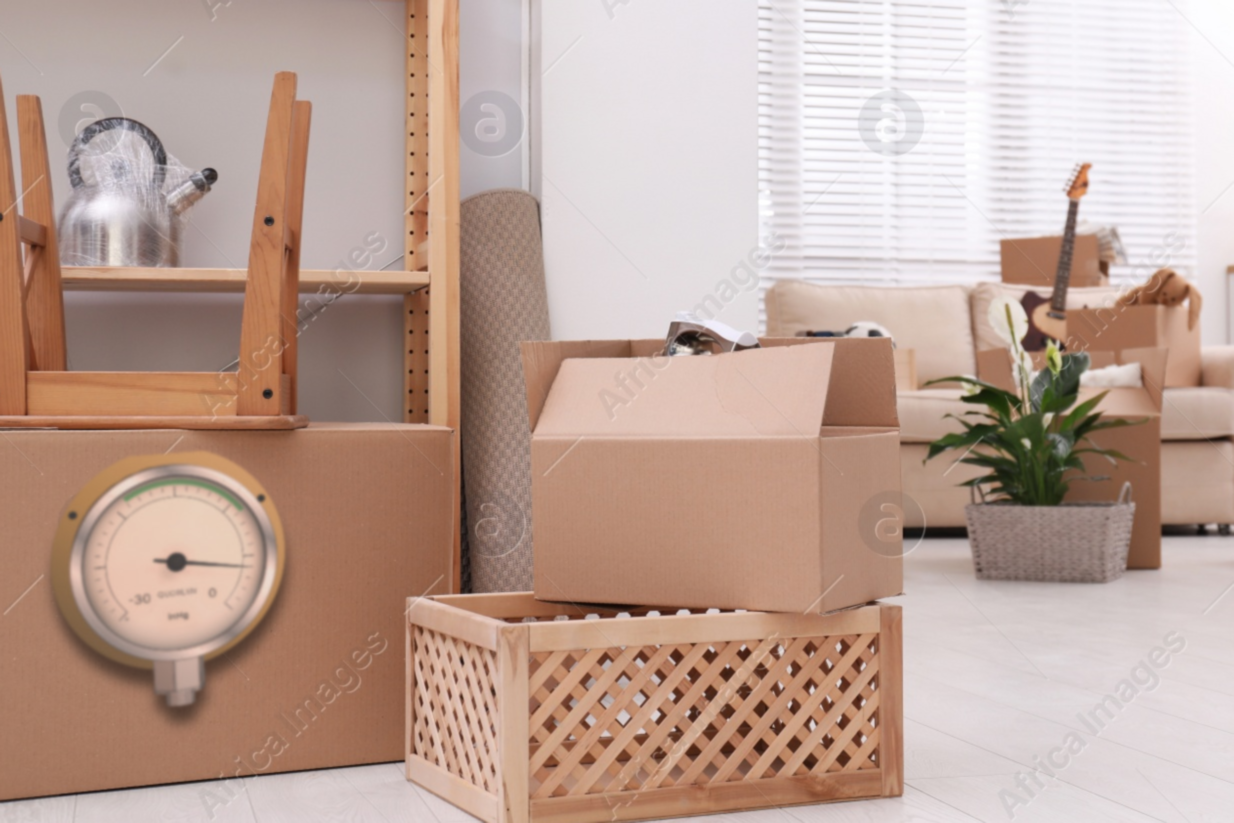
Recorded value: **-4** inHg
